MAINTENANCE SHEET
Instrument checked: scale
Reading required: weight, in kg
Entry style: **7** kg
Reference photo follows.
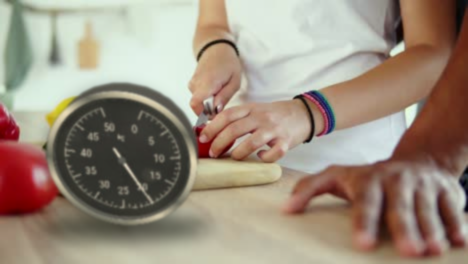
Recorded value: **20** kg
